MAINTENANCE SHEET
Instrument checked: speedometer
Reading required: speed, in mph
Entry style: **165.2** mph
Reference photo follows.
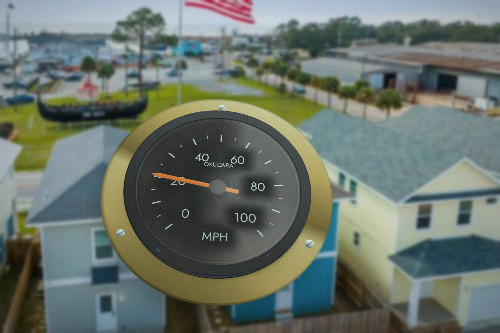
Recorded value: **20** mph
